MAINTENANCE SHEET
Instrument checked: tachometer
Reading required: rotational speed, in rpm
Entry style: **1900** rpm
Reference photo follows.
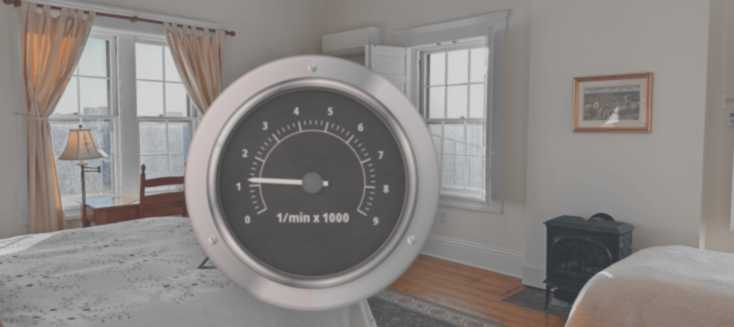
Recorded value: **1200** rpm
